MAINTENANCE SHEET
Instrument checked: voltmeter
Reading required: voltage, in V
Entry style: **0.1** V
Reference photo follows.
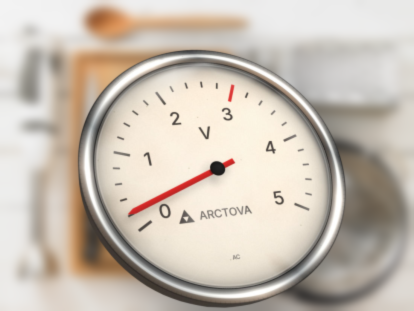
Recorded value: **0.2** V
